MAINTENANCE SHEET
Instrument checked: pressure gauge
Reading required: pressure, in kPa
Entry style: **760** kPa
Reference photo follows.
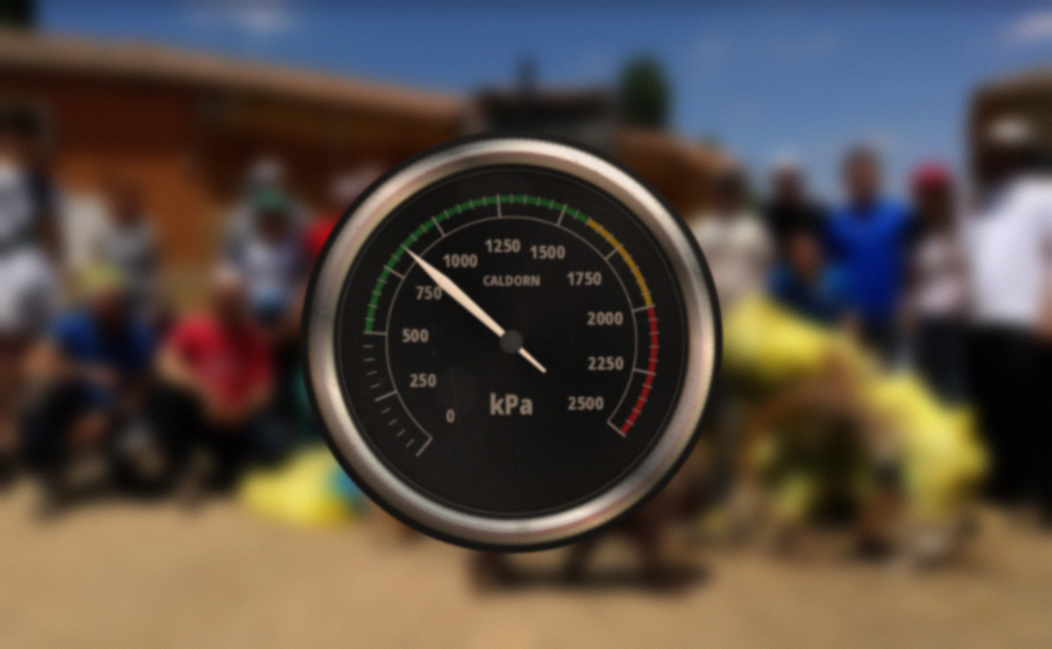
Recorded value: **850** kPa
